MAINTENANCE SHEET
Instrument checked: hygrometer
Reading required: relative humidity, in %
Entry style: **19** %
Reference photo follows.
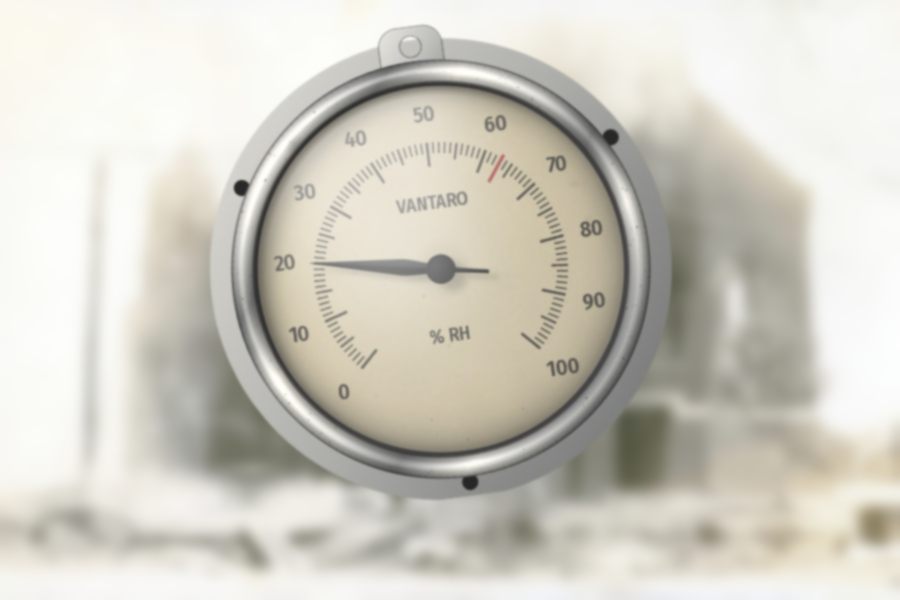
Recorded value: **20** %
